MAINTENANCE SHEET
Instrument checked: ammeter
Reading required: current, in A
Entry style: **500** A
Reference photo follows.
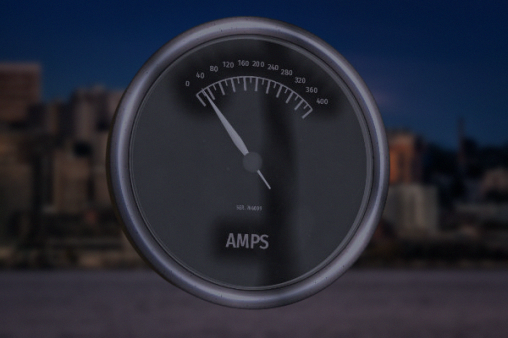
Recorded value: **20** A
